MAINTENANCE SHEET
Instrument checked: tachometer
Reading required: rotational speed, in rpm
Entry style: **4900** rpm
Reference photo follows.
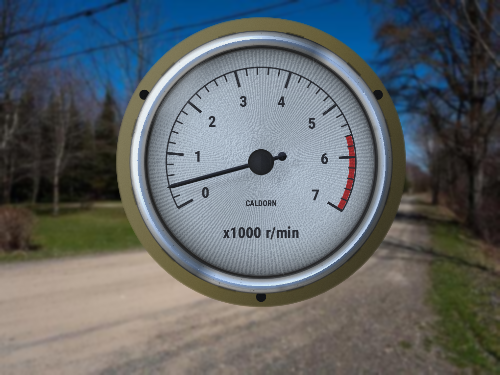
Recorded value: **400** rpm
